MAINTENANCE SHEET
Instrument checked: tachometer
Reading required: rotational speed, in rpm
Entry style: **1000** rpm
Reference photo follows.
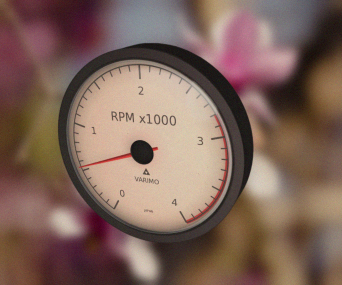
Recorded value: **550** rpm
